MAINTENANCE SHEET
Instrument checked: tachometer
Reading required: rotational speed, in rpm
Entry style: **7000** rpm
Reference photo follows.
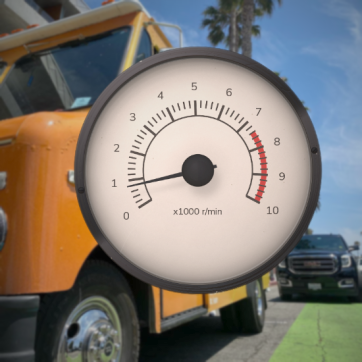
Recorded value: **800** rpm
